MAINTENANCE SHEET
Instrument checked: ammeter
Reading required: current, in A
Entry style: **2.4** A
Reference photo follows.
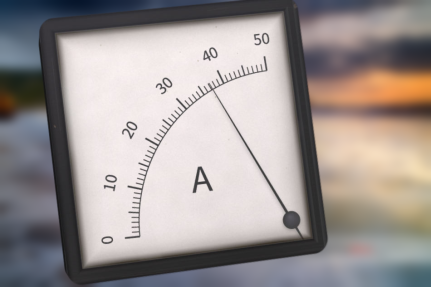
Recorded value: **37** A
